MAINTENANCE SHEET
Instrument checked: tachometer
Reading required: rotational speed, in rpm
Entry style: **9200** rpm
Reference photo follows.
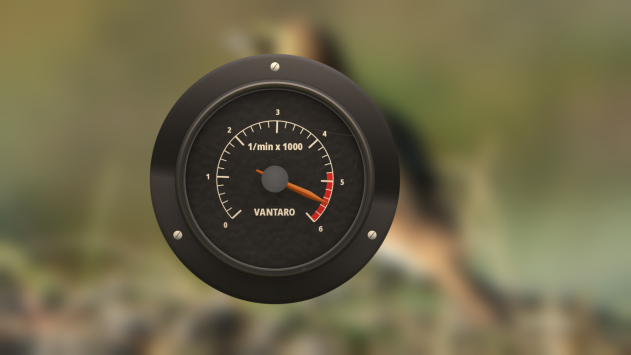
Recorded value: **5500** rpm
